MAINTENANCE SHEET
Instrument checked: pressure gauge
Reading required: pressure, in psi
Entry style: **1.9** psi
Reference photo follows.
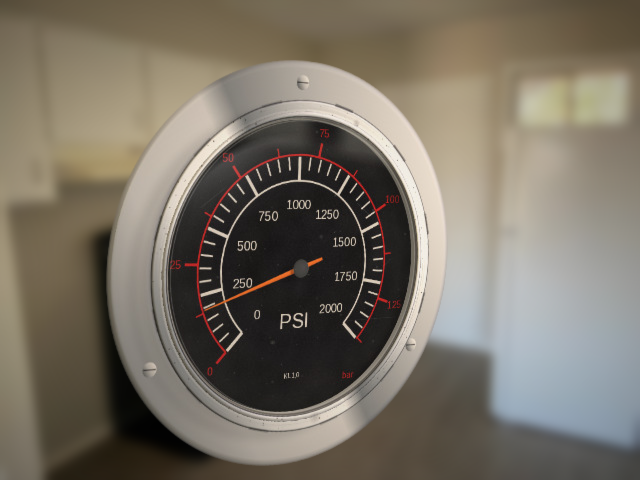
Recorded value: **200** psi
